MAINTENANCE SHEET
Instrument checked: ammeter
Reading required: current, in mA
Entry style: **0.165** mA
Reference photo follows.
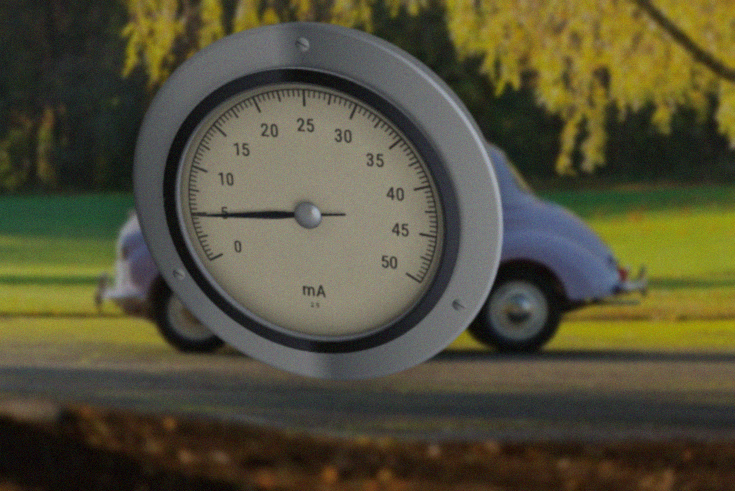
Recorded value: **5** mA
